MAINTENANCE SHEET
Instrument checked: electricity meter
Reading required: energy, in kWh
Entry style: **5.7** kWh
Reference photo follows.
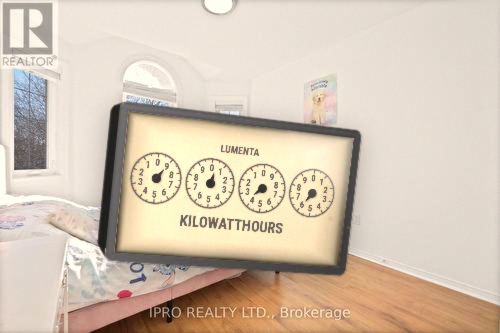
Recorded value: **9036** kWh
